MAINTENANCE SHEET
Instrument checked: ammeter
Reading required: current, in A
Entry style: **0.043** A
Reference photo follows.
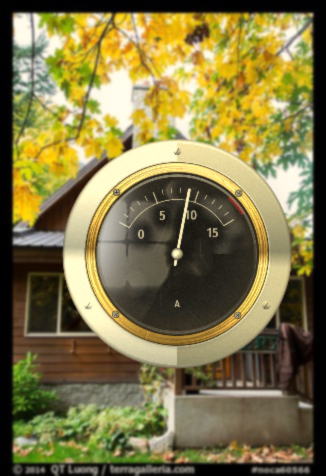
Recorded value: **9** A
